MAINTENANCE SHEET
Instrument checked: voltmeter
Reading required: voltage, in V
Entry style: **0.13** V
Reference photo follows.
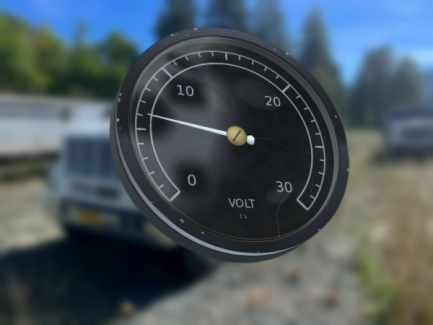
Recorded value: **6** V
